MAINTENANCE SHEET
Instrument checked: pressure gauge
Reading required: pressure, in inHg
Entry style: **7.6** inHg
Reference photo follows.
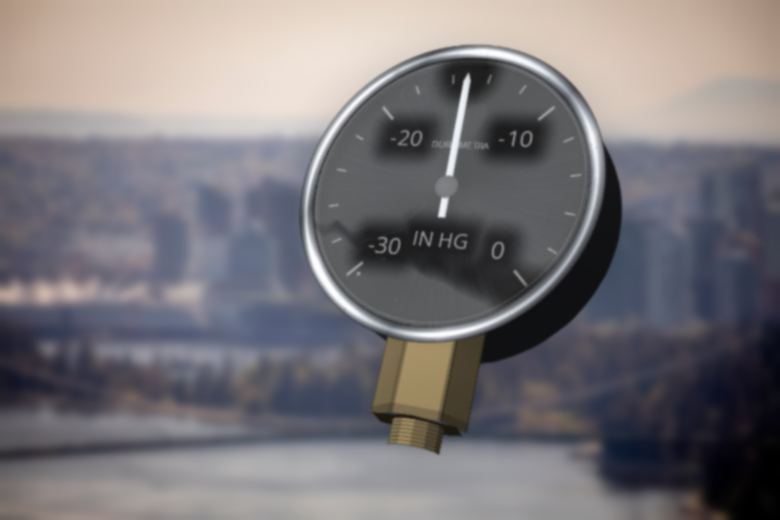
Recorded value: **-15** inHg
